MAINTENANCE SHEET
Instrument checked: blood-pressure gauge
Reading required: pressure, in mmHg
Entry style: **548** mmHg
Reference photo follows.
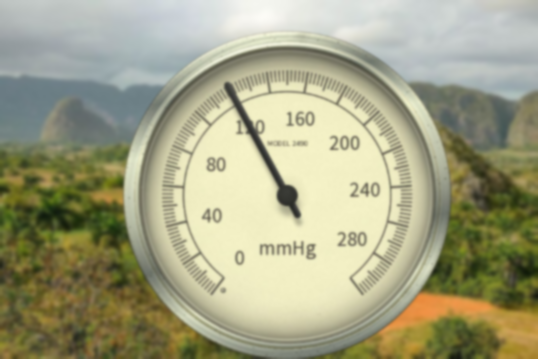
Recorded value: **120** mmHg
